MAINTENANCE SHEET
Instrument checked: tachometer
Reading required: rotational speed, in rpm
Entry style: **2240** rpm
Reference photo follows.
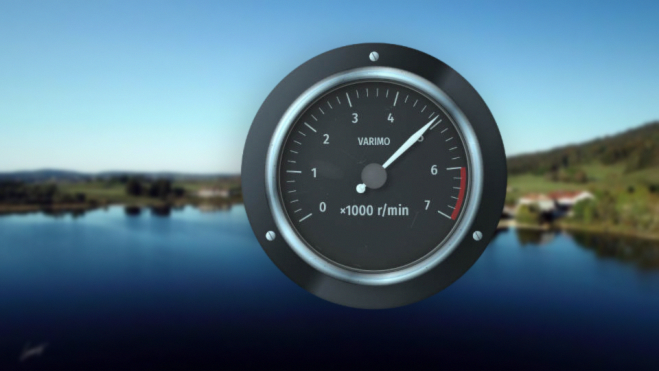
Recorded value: **4900** rpm
